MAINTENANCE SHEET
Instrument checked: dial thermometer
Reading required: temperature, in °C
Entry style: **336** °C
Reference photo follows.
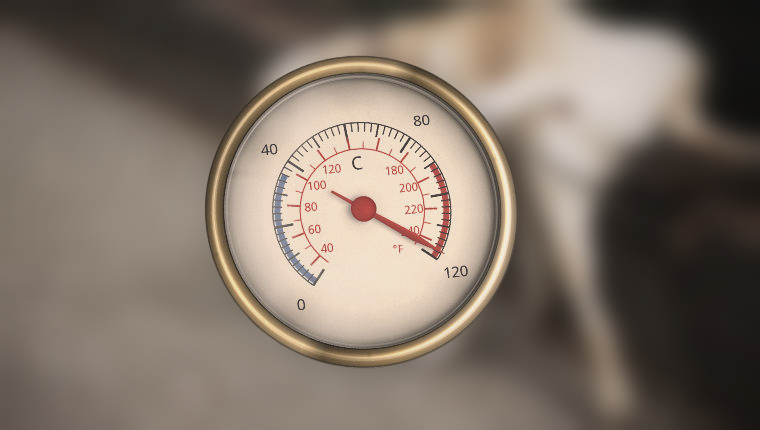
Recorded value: **118** °C
